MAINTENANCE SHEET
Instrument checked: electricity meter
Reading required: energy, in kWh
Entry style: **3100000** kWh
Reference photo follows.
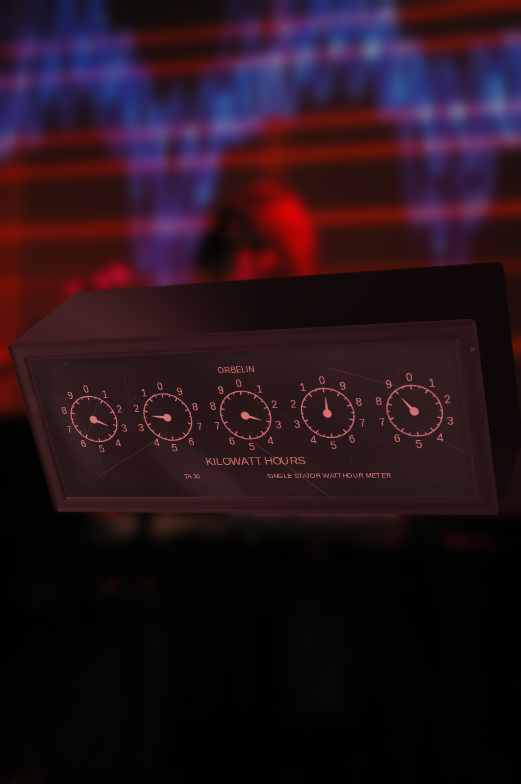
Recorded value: **32299** kWh
